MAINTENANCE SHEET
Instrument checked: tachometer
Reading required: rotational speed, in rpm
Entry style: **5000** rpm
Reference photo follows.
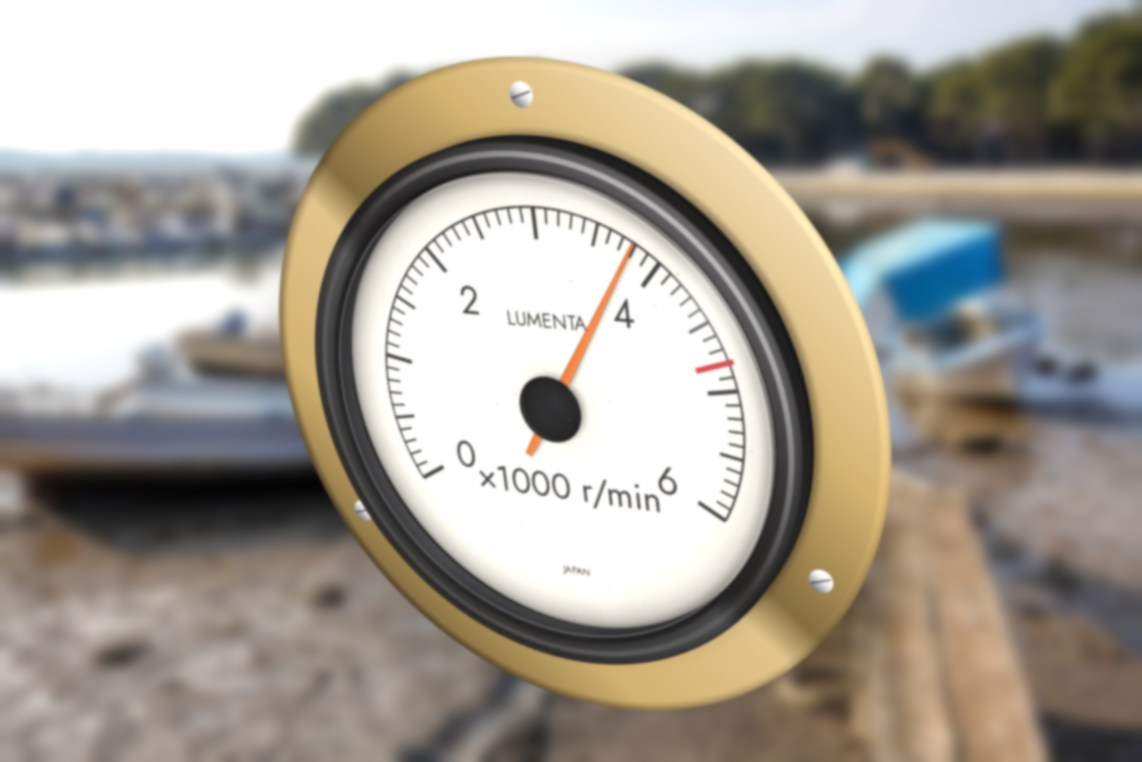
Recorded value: **3800** rpm
